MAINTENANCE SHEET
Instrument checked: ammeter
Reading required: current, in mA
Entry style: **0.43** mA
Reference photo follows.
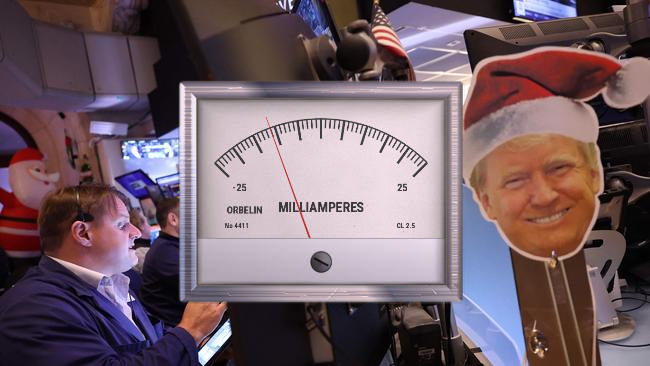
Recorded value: **-11** mA
